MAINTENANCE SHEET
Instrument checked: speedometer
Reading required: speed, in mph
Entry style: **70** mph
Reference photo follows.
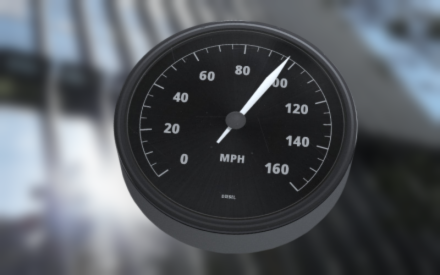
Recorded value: **97.5** mph
